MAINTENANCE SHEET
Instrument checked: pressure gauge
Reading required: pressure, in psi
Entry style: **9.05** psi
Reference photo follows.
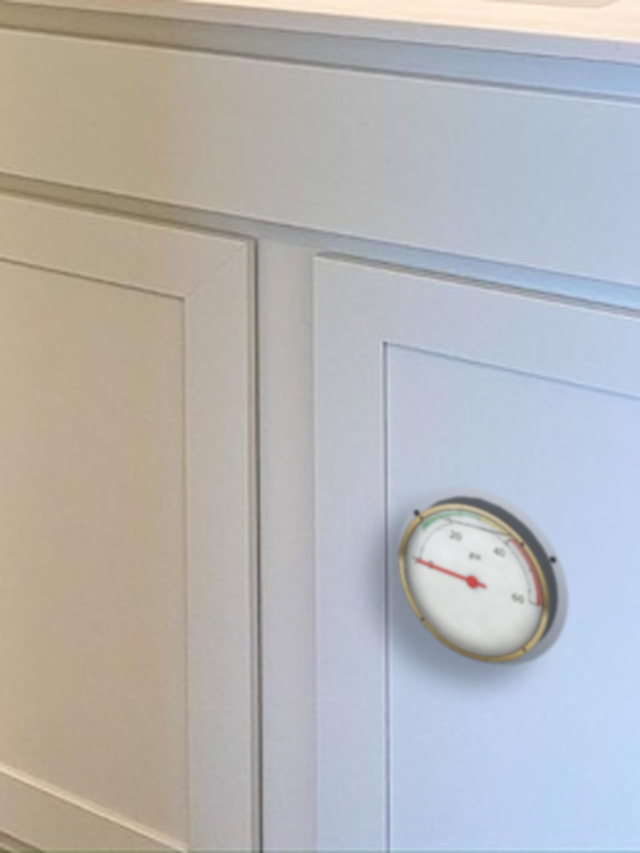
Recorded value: **0** psi
